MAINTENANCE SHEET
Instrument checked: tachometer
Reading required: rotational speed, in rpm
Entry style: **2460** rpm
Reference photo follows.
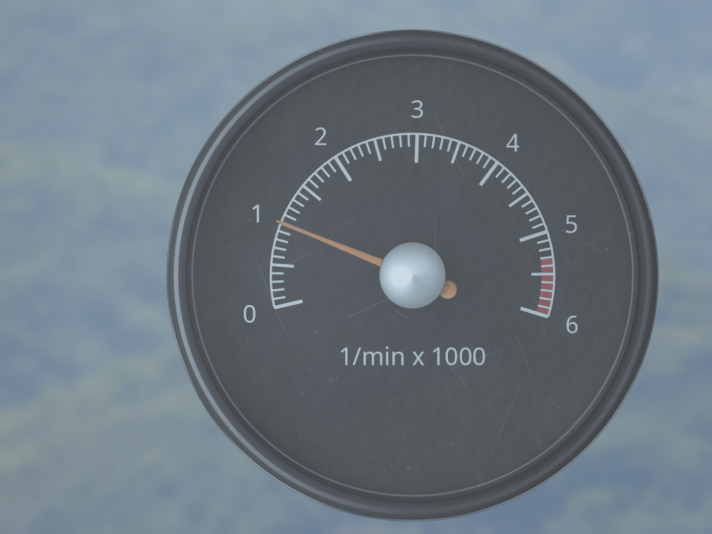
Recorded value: **1000** rpm
